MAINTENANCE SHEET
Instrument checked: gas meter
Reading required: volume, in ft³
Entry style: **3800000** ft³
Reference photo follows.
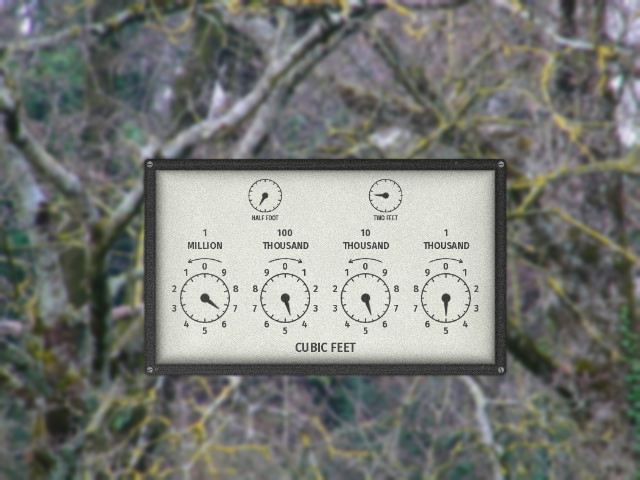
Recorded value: **645500** ft³
